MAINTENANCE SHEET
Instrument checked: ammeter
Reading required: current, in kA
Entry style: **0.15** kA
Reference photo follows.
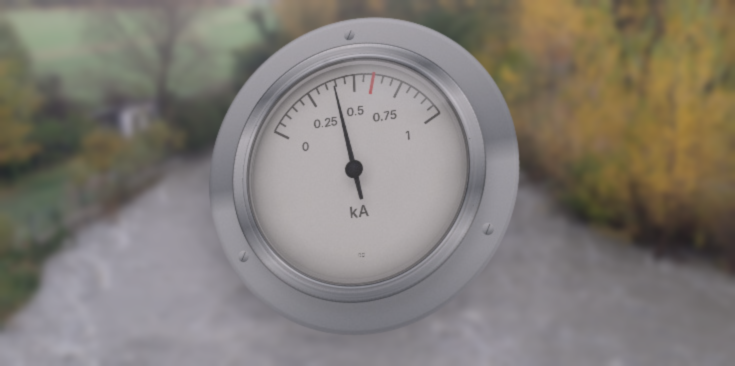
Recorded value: **0.4** kA
